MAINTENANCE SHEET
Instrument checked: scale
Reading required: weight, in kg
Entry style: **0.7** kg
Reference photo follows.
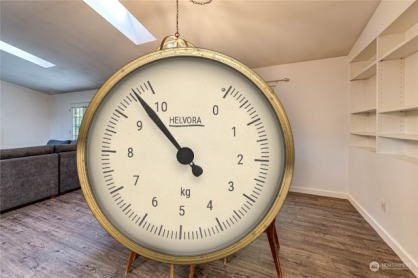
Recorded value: **9.6** kg
